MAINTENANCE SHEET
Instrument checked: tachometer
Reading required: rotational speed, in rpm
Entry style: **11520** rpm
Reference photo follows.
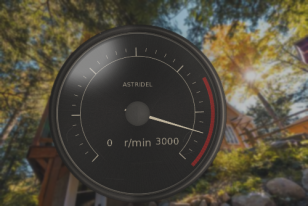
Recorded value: **2700** rpm
